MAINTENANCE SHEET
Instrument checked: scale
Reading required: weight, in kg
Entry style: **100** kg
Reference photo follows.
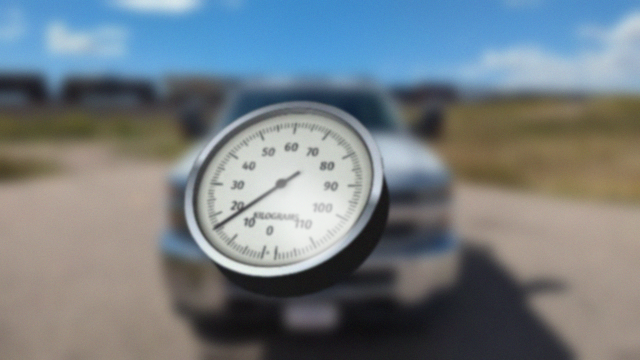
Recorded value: **15** kg
